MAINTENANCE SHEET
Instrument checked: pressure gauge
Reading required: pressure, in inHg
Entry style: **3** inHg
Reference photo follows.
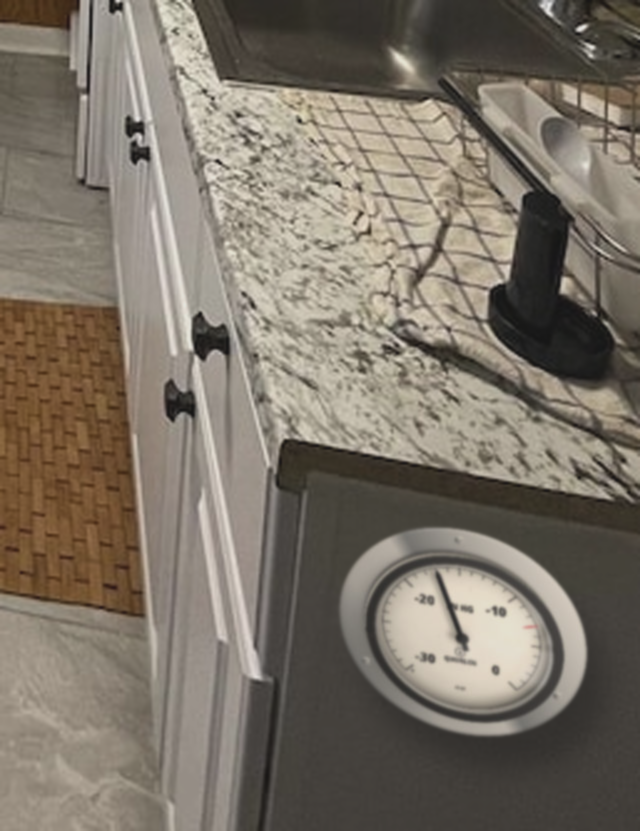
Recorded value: **-17** inHg
